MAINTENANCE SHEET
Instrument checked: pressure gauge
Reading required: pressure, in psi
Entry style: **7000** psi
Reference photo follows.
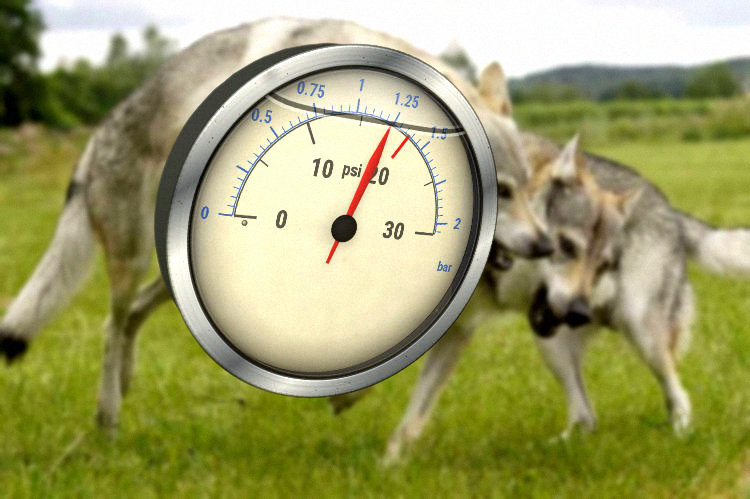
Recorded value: **17.5** psi
